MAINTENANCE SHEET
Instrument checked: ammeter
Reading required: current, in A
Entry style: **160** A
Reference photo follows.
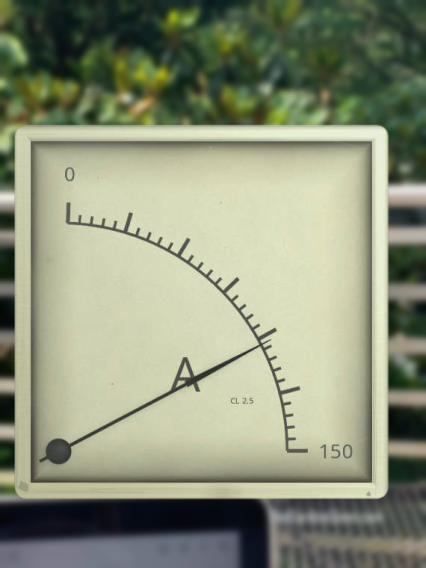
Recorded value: **102.5** A
